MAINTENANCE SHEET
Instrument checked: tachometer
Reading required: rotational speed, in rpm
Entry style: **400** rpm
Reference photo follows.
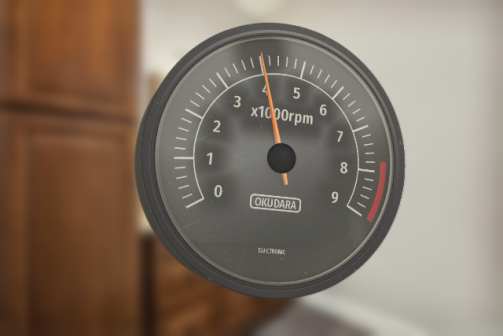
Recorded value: **4000** rpm
